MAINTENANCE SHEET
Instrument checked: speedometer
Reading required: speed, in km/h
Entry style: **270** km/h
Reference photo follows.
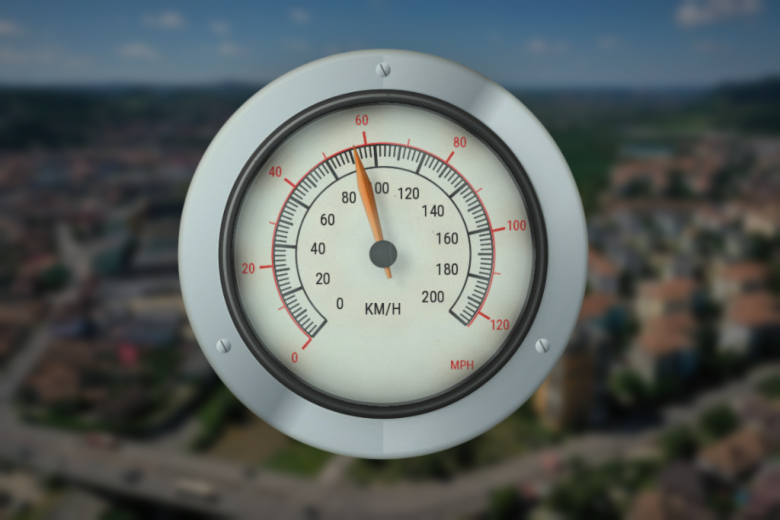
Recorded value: **92** km/h
